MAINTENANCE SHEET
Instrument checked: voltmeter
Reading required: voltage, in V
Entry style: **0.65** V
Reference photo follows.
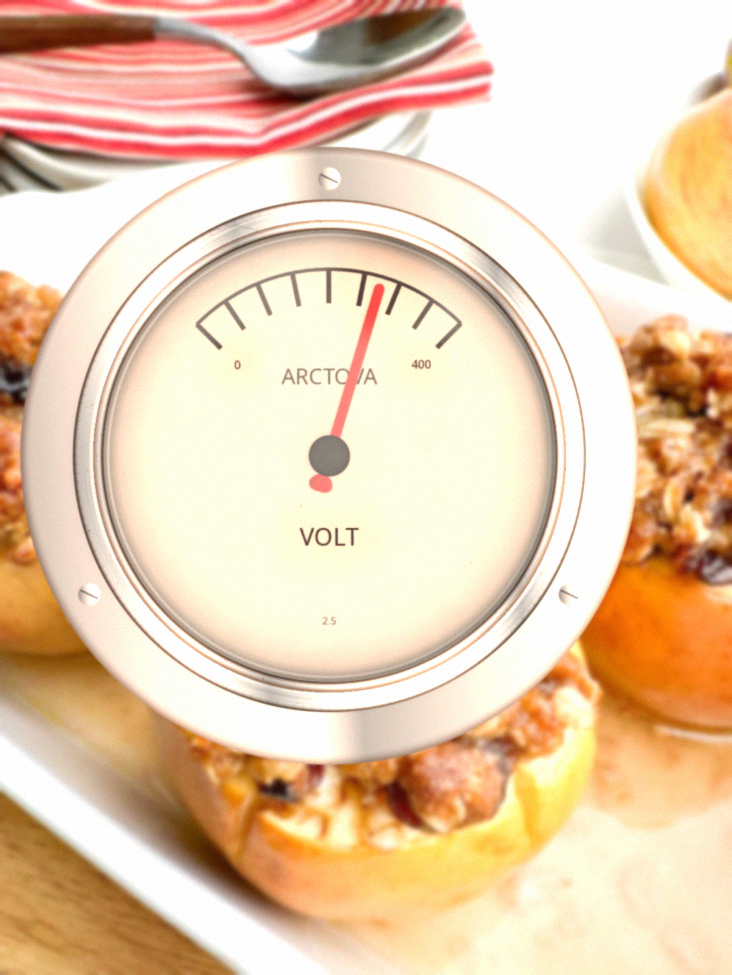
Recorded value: **275** V
